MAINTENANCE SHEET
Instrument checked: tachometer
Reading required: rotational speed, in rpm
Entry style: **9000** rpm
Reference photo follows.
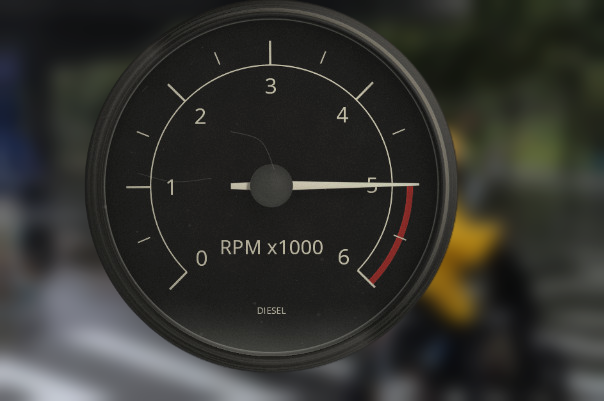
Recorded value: **5000** rpm
